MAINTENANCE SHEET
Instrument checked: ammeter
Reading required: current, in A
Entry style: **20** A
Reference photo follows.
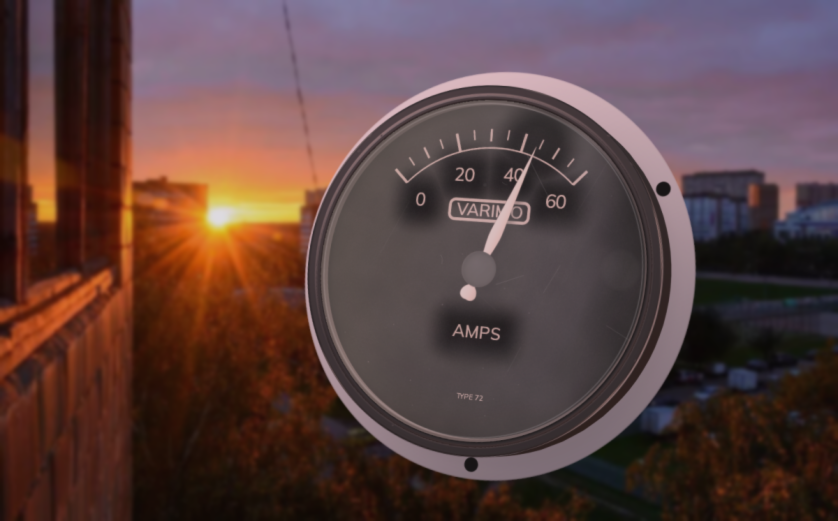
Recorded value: **45** A
